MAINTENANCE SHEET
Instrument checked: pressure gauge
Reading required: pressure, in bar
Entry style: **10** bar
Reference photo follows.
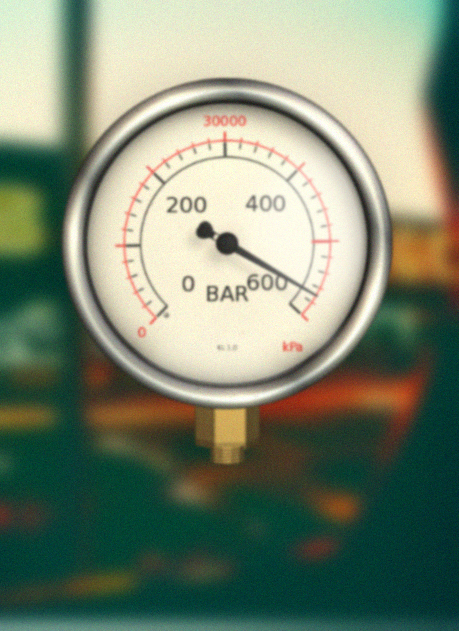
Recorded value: **570** bar
